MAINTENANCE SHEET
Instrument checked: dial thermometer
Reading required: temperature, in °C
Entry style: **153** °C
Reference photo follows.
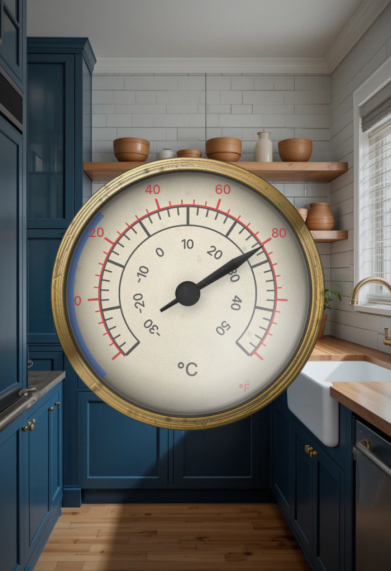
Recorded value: **27** °C
